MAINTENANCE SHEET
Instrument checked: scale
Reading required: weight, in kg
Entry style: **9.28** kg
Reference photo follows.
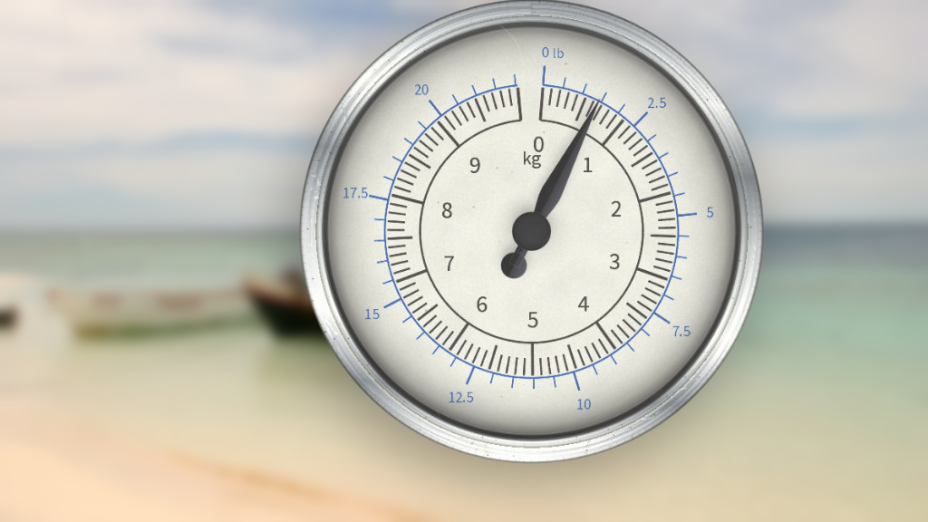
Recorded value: **0.65** kg
